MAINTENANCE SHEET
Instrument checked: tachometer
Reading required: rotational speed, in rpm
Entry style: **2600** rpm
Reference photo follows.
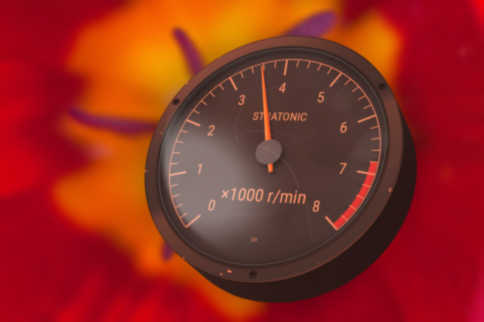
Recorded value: **3600** rpm
